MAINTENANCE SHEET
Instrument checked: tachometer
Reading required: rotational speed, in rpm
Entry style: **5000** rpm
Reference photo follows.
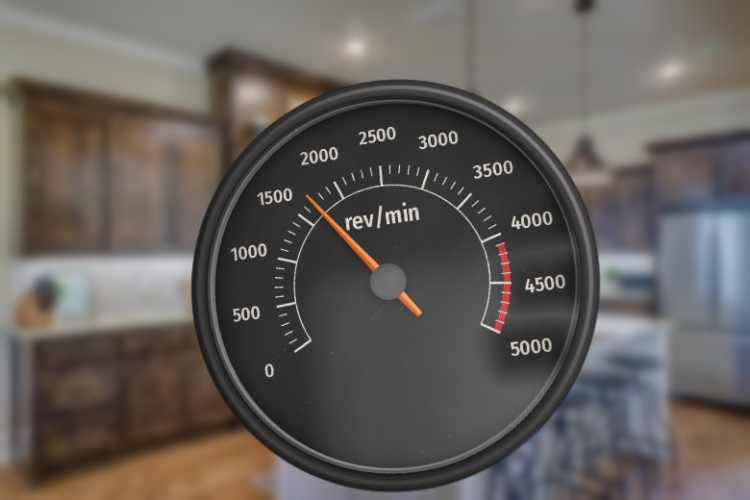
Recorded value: **1700** rpm
